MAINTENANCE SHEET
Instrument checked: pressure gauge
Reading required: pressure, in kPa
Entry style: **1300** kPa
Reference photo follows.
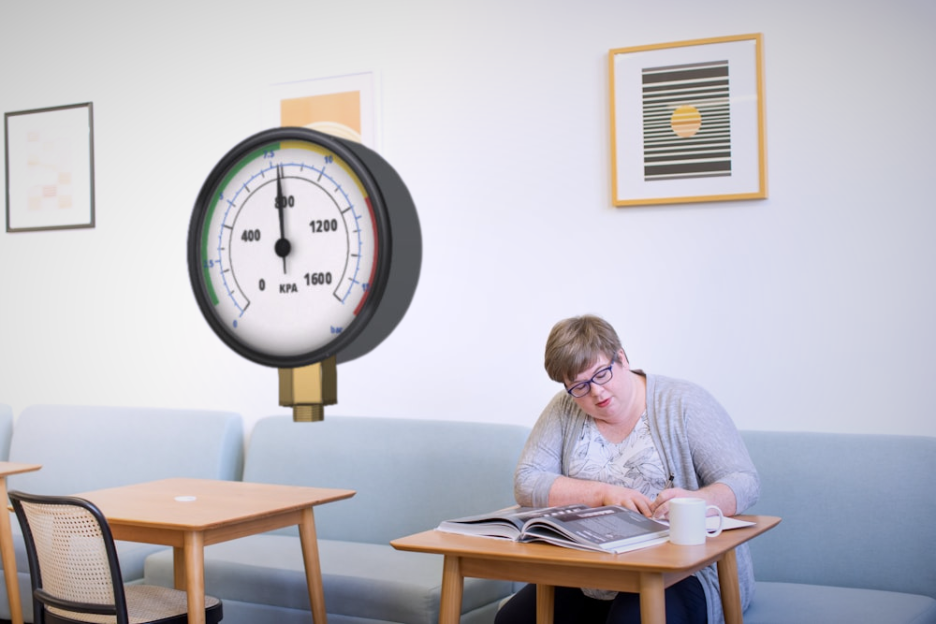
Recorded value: **800** kPa
